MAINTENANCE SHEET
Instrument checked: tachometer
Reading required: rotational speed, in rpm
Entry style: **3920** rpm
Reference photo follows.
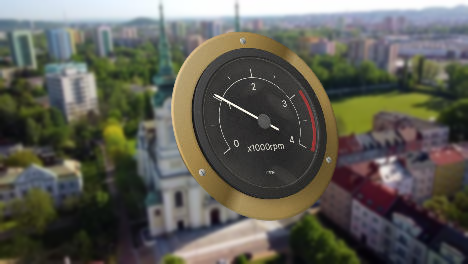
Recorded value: **1000** rpm
